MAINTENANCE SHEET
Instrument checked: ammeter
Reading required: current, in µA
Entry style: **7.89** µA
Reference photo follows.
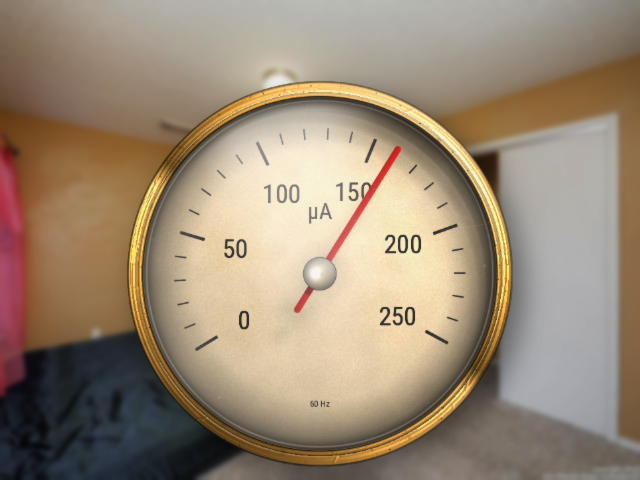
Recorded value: **160** µA
